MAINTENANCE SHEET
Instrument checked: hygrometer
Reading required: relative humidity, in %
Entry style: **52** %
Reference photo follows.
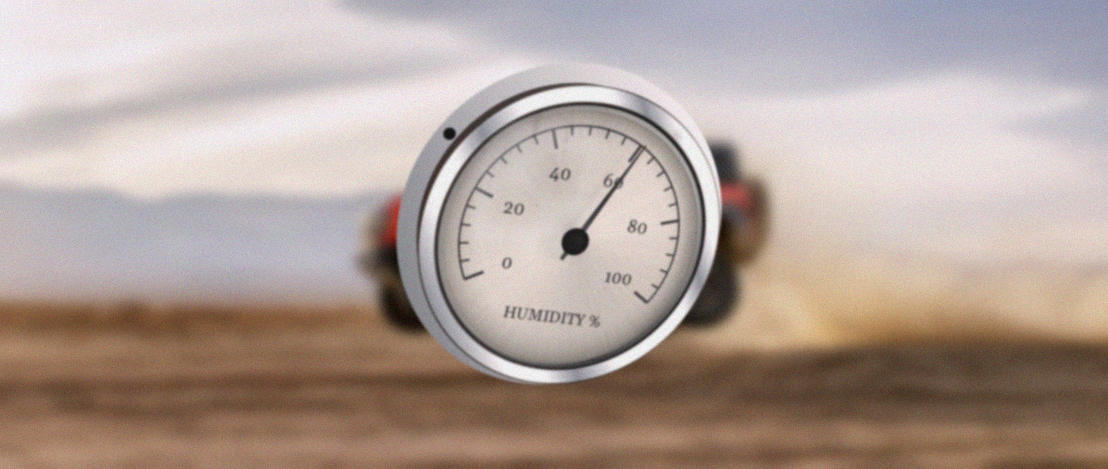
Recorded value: **60** %
